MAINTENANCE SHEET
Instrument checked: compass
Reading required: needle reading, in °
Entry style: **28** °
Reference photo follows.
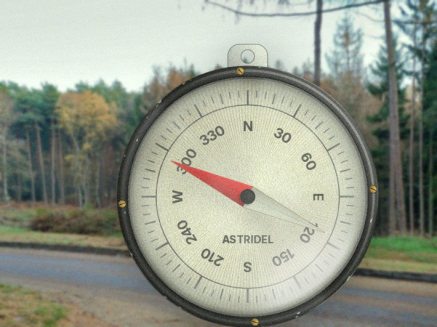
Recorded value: **295** °
